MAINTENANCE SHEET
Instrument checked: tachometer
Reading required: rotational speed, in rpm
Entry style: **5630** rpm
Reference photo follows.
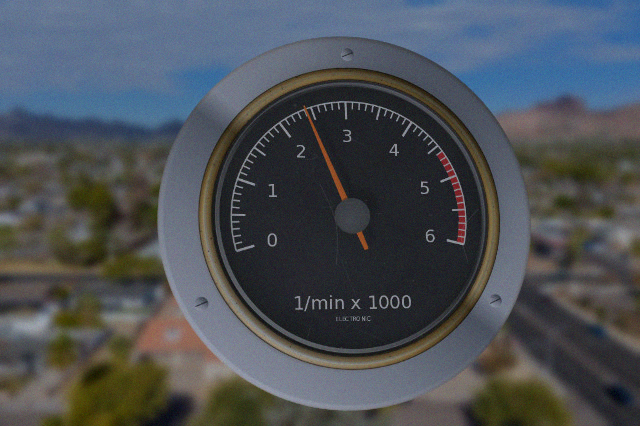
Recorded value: **2400** rpm
